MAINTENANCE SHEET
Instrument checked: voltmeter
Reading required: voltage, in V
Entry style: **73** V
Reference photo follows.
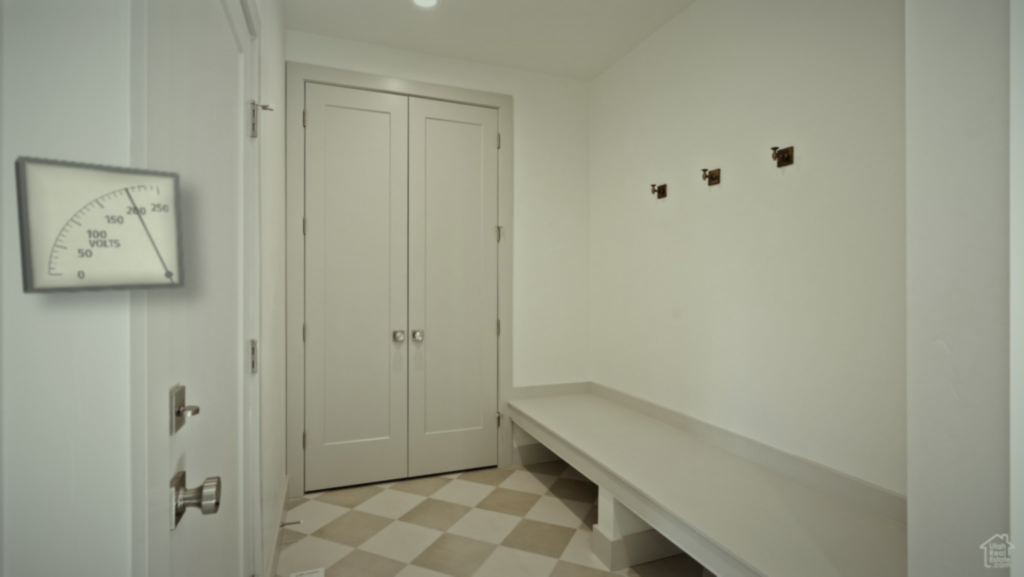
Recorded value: **200** V
